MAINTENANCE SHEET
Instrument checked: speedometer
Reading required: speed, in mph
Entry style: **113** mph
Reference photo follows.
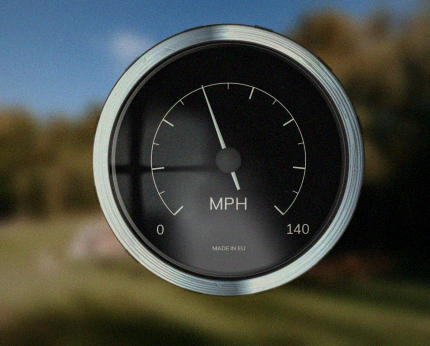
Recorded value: **60** mph
